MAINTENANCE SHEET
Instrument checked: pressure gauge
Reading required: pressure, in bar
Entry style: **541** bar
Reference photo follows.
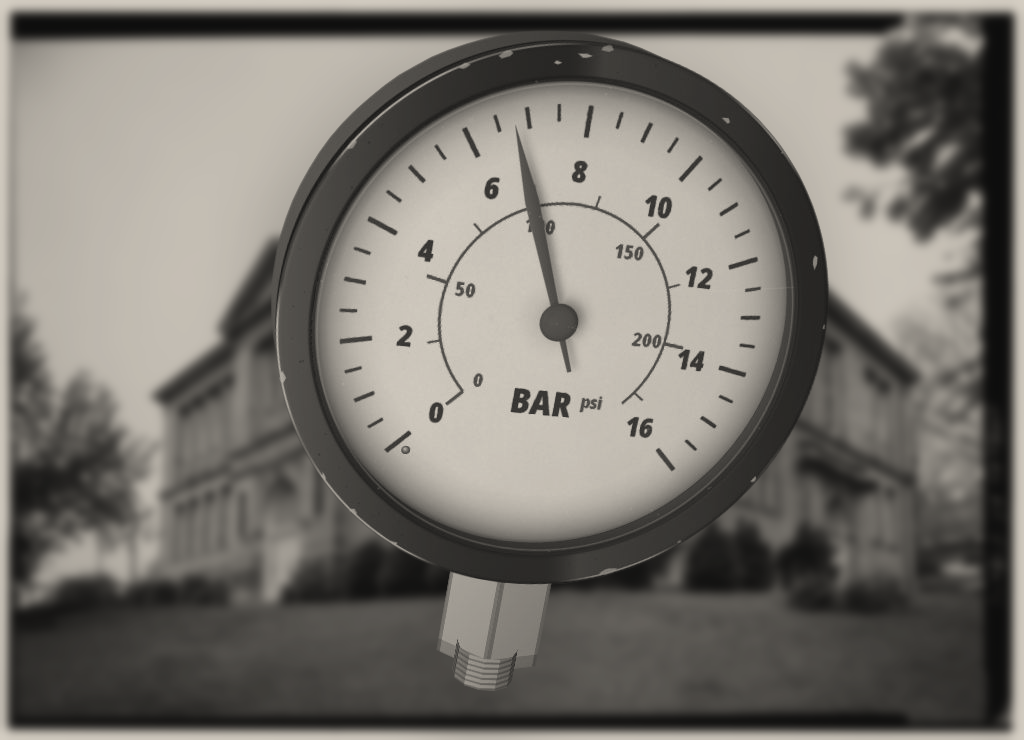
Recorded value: **6.75** bar
